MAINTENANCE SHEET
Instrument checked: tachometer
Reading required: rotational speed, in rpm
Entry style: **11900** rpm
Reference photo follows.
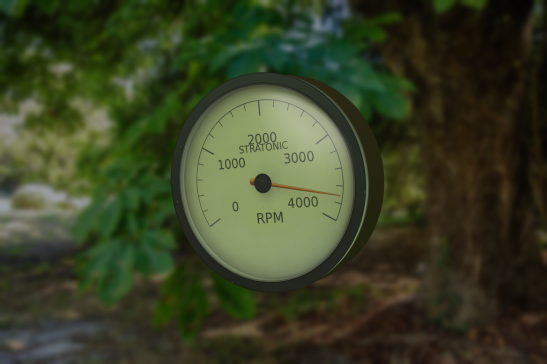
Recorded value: **3700** rpm
